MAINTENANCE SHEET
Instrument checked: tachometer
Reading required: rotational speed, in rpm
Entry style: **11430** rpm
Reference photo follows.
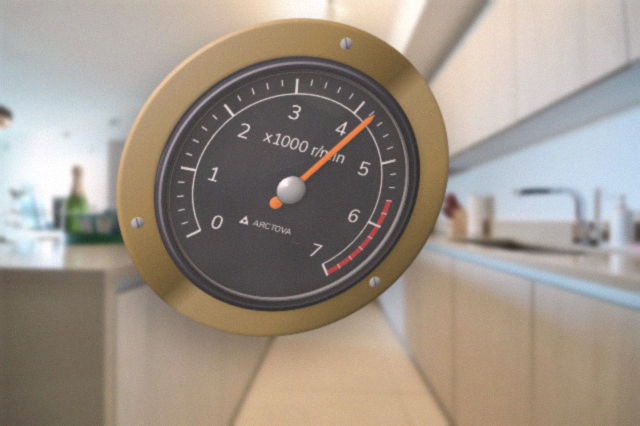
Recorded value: **4200** rpm
